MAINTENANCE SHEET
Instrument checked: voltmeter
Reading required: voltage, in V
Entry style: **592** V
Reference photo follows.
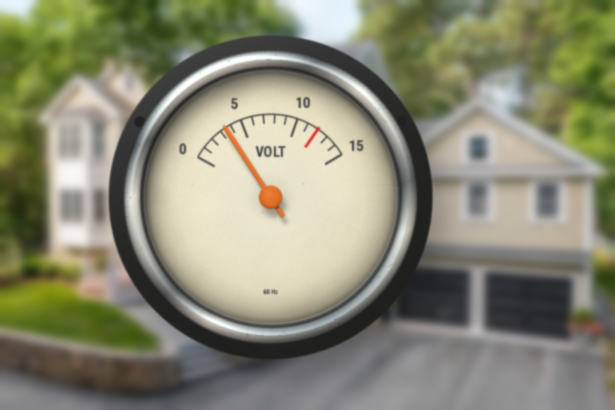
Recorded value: **3.5** V
